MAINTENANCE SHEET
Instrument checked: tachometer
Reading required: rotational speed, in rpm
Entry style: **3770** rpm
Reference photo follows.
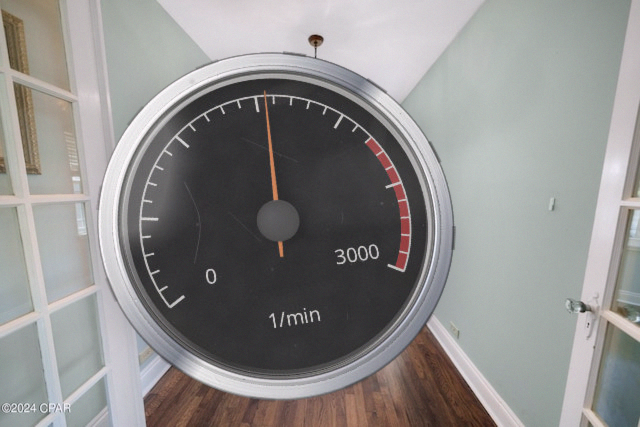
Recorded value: **1550** rpm
